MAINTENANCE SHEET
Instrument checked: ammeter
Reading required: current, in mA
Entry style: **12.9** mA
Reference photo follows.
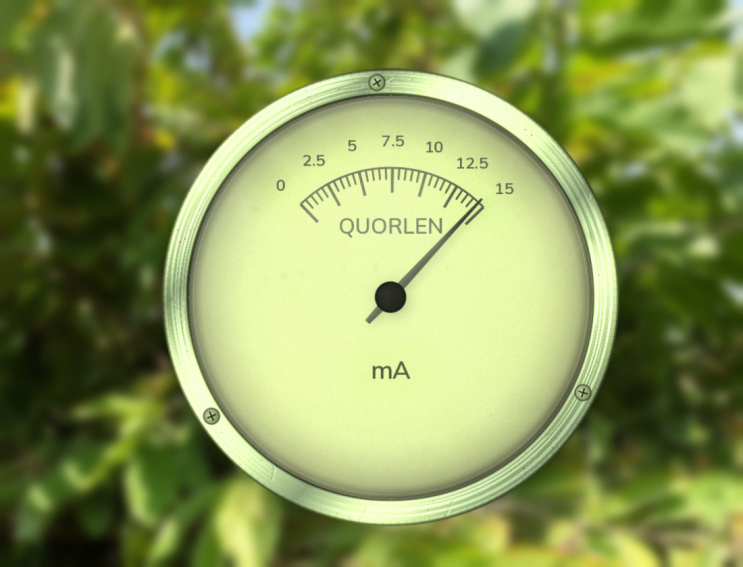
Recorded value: **14.5** mA
